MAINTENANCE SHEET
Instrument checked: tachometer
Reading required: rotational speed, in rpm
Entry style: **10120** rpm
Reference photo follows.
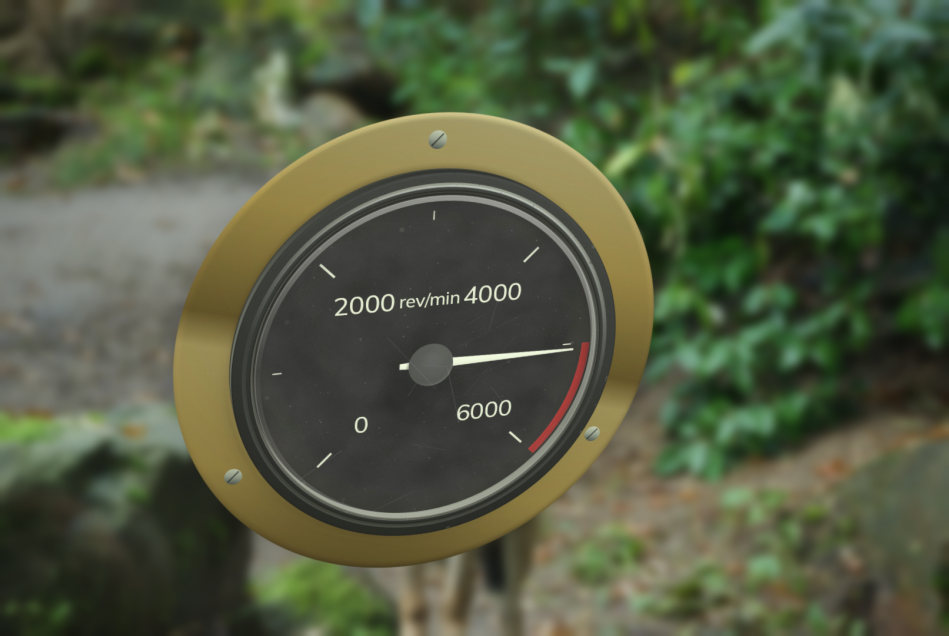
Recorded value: **5000** rpm
